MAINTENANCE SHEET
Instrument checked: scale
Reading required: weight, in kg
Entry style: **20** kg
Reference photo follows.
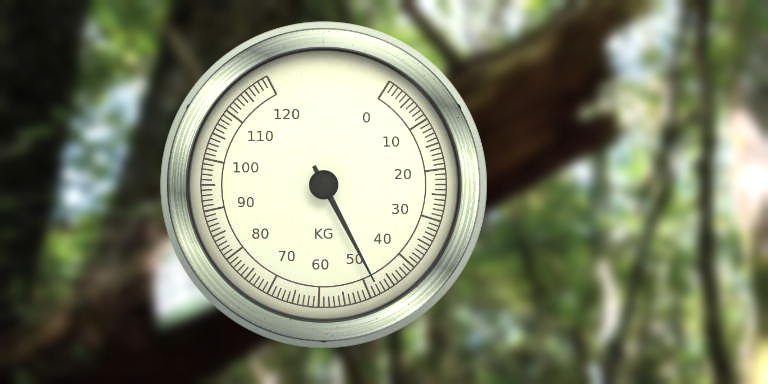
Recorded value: **48** kg
